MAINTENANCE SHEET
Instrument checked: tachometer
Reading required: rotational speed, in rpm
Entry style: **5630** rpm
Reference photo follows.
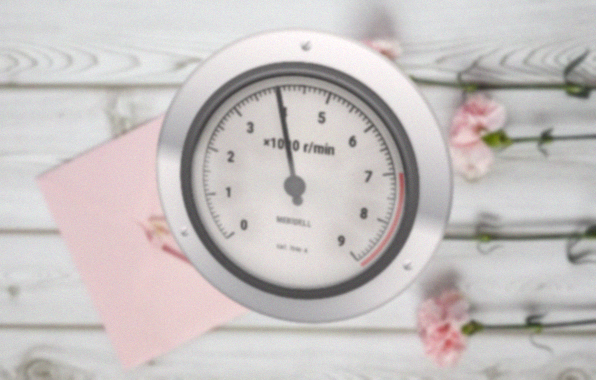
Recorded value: **4000** rpm
